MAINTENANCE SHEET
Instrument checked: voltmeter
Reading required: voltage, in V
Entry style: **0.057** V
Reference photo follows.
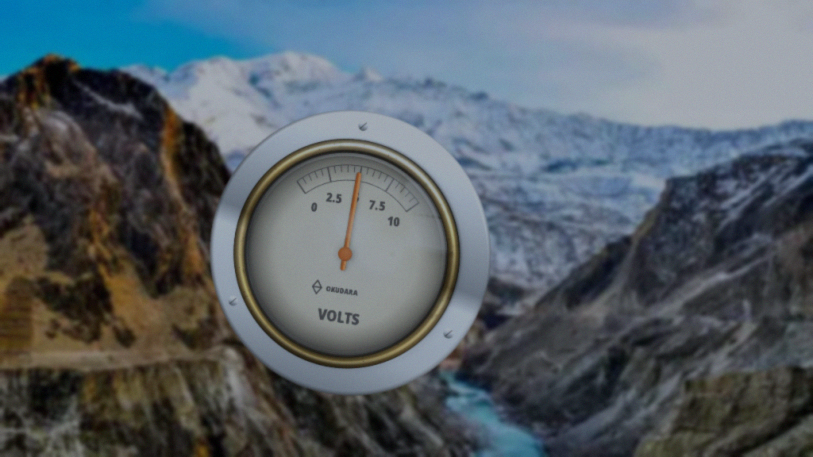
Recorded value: **5** V
